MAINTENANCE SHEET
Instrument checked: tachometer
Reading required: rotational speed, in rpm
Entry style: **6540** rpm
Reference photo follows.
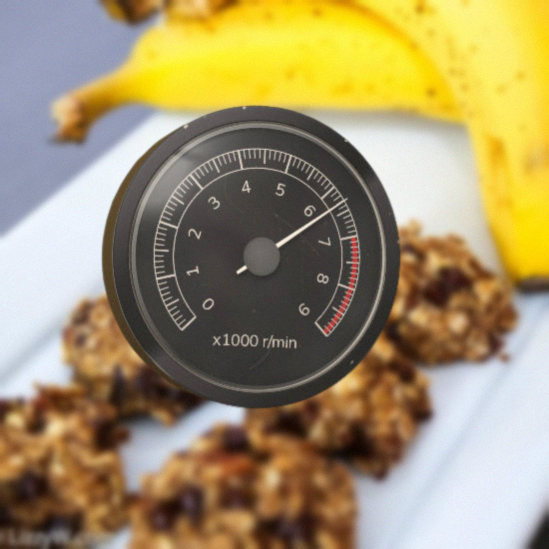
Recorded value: **6300** rpm
